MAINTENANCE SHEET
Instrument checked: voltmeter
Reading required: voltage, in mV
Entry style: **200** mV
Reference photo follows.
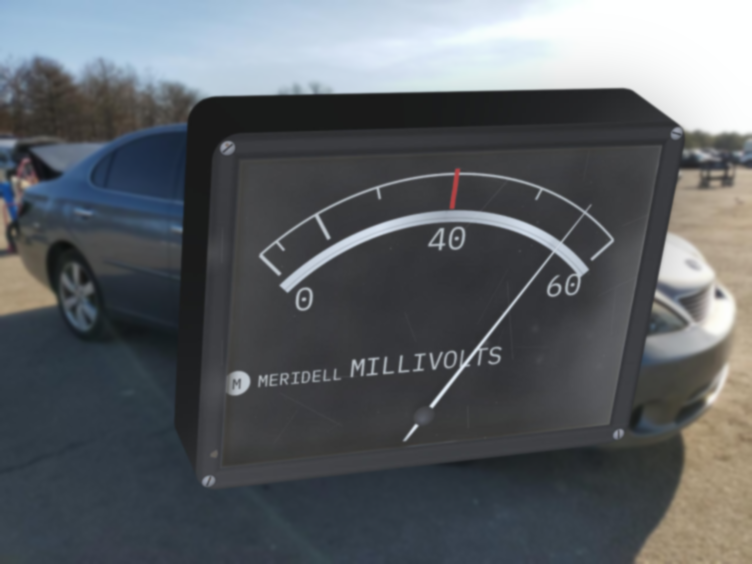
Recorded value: **55** mV
